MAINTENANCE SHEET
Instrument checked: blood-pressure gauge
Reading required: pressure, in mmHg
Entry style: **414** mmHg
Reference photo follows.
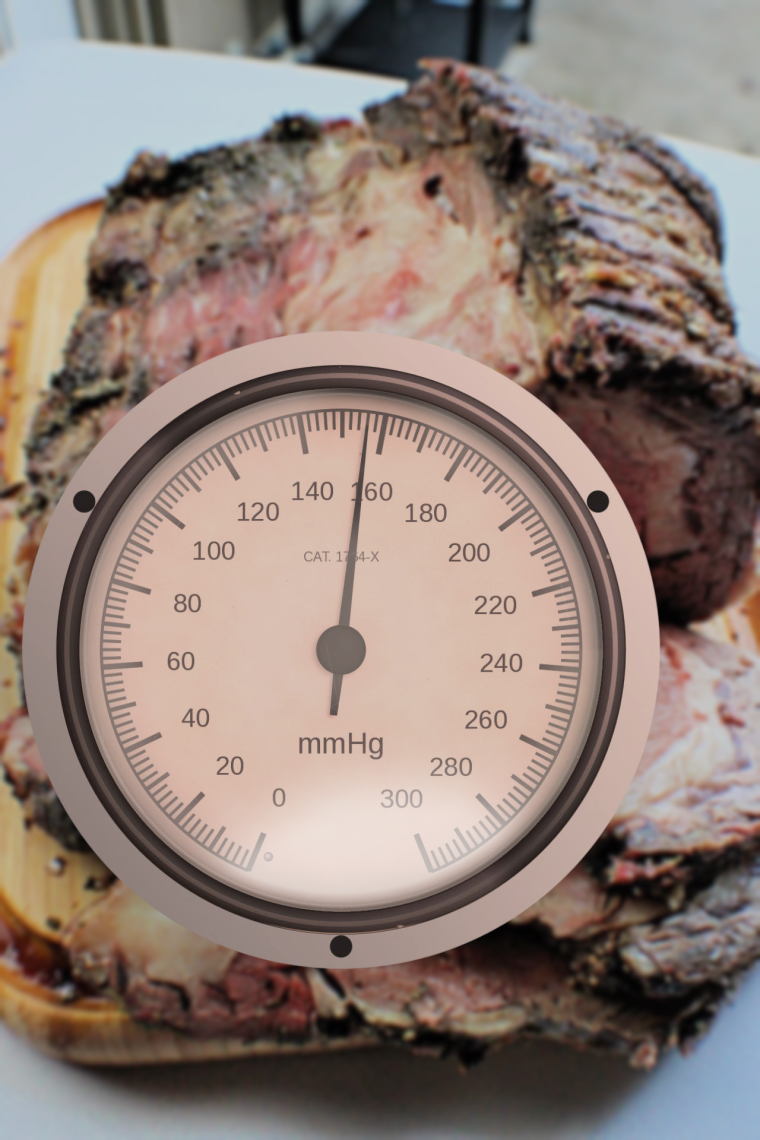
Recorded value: **156** mmHg
